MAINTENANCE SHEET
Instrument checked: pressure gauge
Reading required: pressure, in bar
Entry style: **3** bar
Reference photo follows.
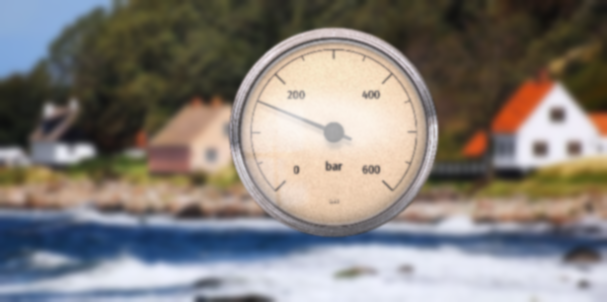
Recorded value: **150** bar
